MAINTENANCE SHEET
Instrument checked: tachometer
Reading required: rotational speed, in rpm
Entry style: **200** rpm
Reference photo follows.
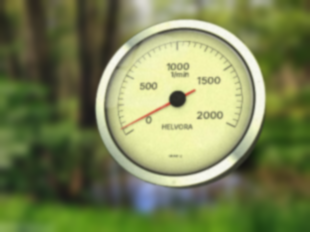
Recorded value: **50** rpm
